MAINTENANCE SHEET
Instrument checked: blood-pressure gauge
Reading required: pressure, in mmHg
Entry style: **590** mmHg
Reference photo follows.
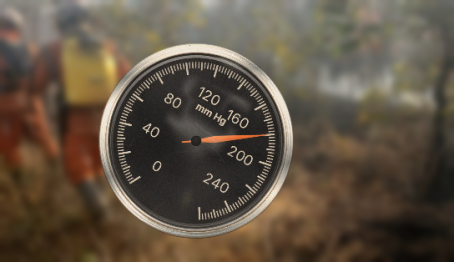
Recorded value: **180** mmHg
